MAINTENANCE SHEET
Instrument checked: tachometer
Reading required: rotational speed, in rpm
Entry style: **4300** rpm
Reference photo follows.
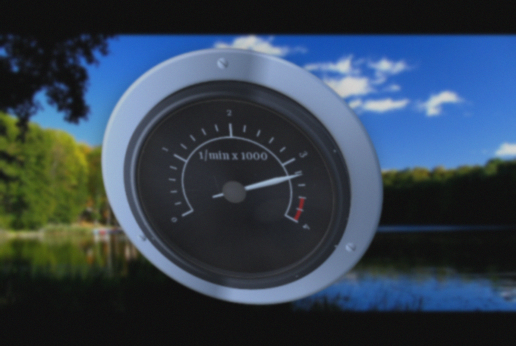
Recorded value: **3200** rpm
